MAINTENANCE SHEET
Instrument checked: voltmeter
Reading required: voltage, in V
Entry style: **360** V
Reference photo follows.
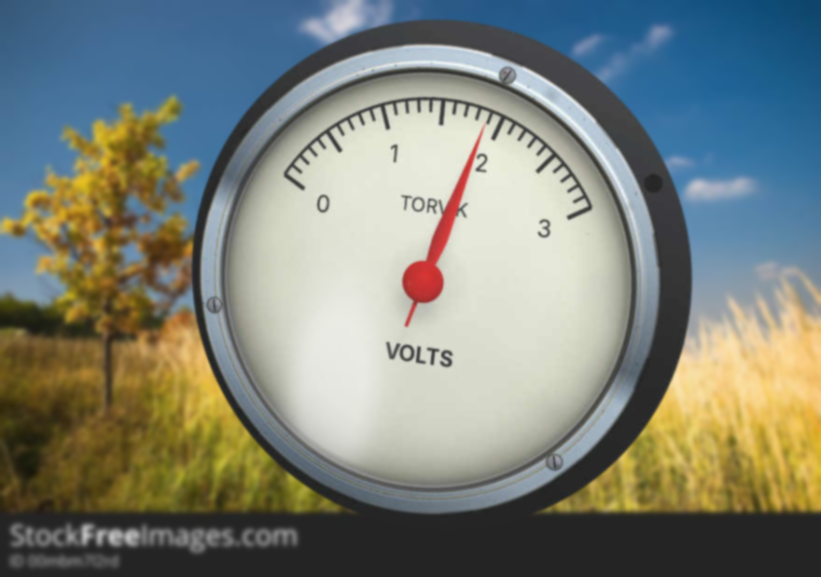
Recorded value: **1.9** V
